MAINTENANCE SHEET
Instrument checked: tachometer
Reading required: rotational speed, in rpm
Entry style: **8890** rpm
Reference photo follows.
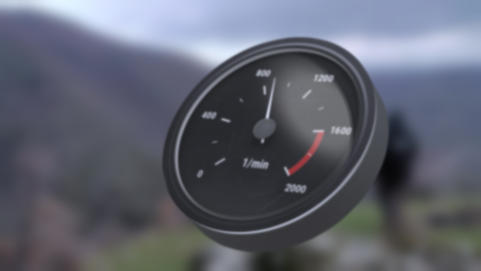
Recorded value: **900** rpm
